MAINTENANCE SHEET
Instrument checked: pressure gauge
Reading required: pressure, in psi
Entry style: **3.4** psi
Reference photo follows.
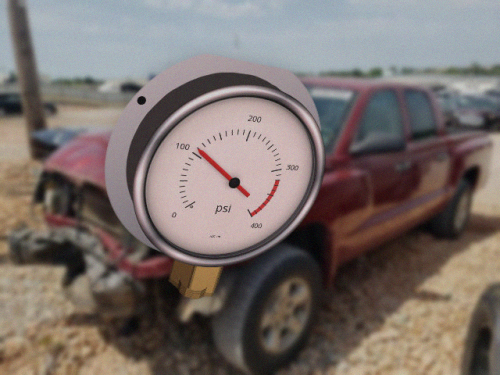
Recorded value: **110** psi
